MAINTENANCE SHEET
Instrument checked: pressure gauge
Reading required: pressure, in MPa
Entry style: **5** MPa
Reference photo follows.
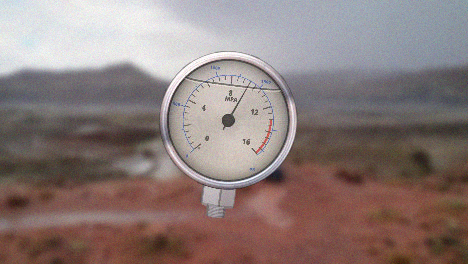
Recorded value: **9.5** MPa
